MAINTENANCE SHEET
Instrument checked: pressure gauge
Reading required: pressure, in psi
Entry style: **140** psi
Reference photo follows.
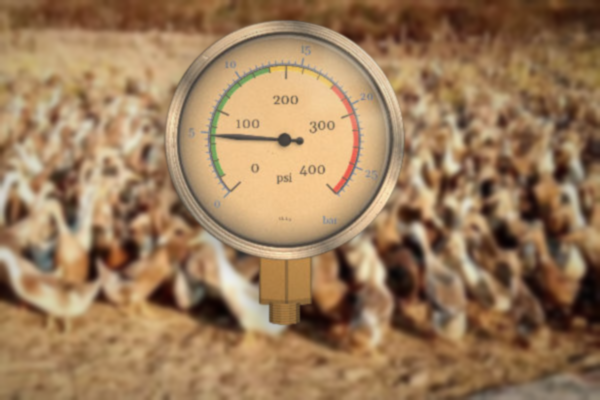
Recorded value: **70** psi
